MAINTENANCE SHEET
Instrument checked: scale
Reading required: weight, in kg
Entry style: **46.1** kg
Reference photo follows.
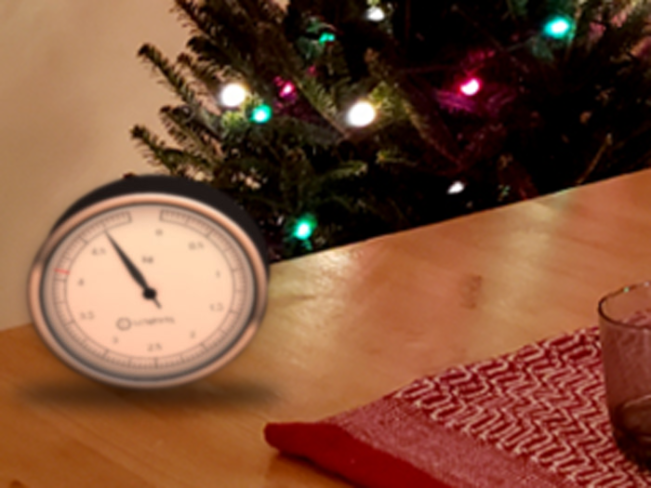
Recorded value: **4.75** kg
